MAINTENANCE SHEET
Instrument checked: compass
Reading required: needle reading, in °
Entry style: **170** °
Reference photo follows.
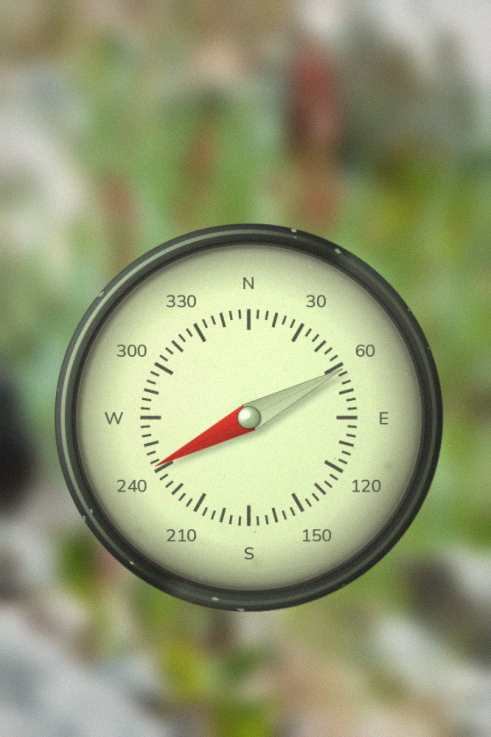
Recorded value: **242.5** °
